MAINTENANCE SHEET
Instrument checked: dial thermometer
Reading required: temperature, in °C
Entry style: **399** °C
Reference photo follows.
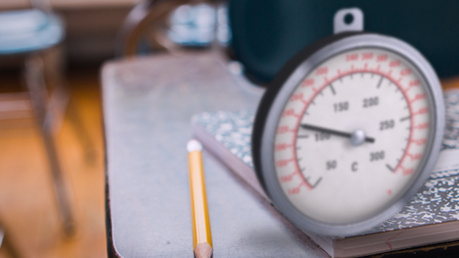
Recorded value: **110** °C
